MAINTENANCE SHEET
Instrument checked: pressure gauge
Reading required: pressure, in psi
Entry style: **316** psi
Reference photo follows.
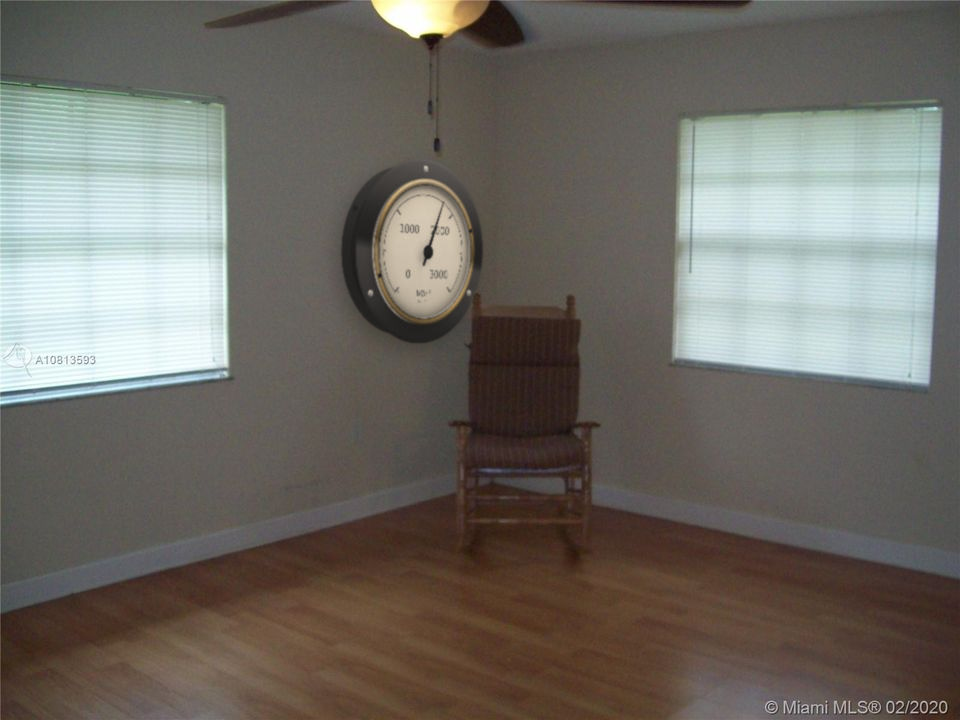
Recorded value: **1750** psi
